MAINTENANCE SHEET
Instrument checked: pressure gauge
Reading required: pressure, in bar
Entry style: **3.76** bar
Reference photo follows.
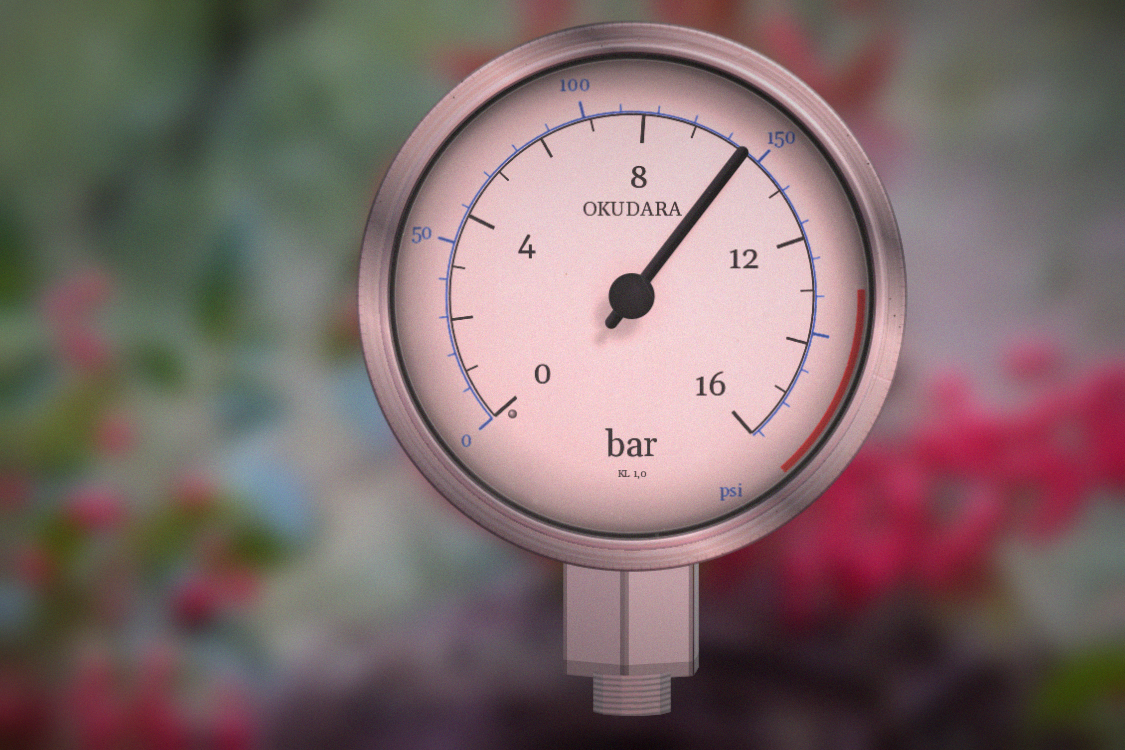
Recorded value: **10** bar
